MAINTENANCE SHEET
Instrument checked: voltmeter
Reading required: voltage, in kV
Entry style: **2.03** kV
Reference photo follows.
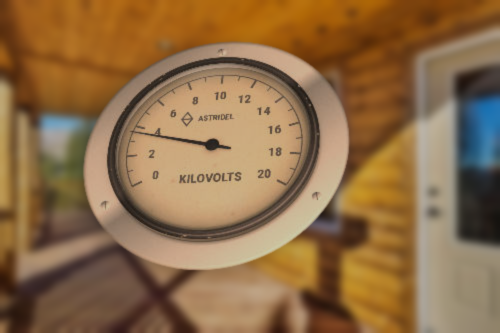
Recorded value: **3.5** kV
